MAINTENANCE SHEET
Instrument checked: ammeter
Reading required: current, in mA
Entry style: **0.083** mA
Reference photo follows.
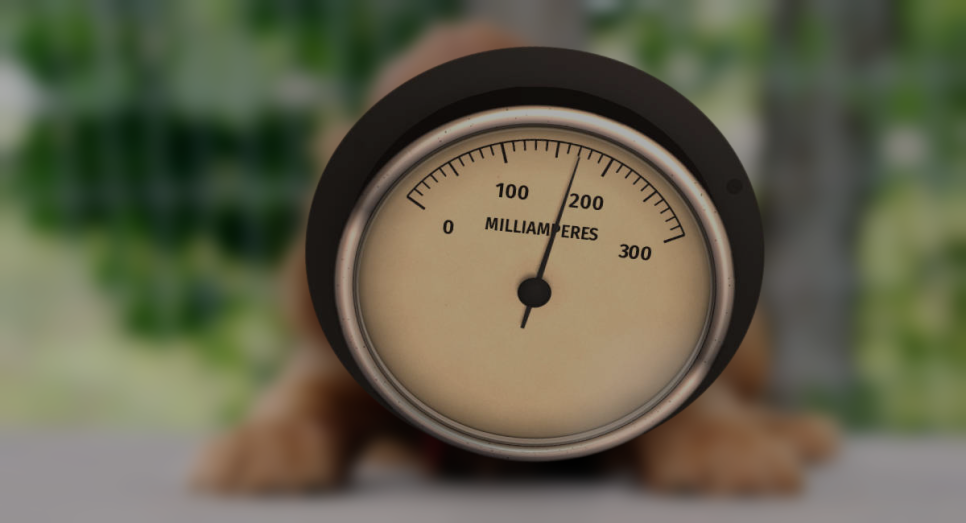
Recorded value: **170** mA
